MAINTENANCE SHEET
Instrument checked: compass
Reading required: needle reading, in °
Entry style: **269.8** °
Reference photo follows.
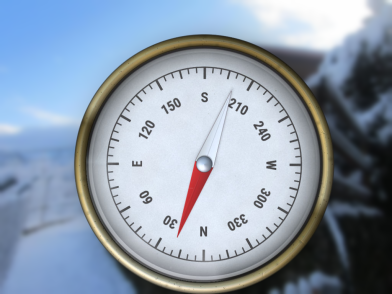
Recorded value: **20** °
